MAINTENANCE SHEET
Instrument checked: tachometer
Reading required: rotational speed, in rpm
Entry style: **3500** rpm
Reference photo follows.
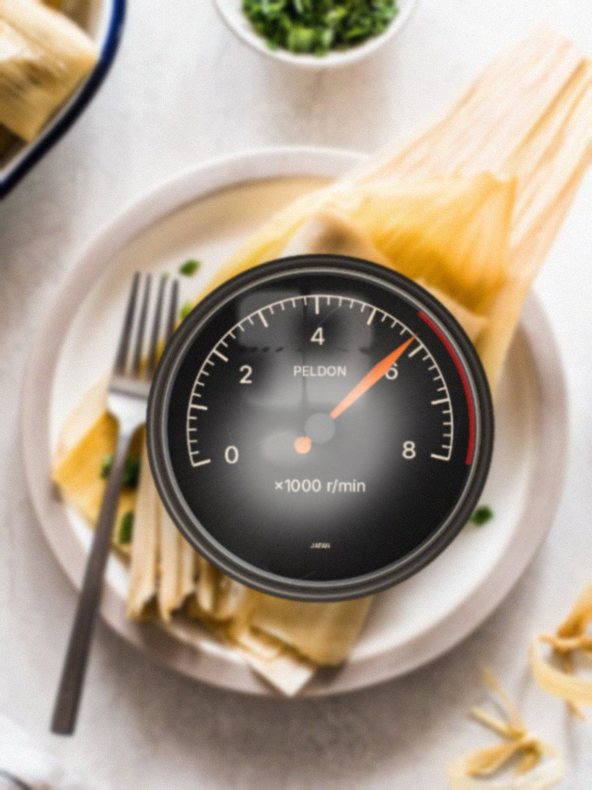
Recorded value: **5800** rpm
